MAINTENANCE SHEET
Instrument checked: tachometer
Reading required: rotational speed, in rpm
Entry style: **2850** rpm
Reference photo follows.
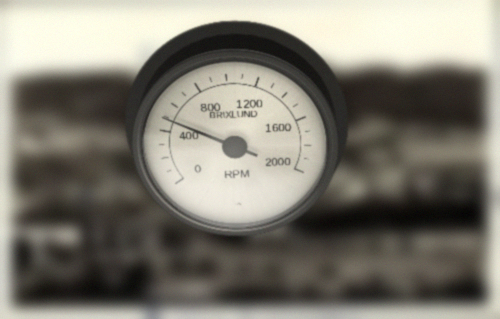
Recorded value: **500** rpm
